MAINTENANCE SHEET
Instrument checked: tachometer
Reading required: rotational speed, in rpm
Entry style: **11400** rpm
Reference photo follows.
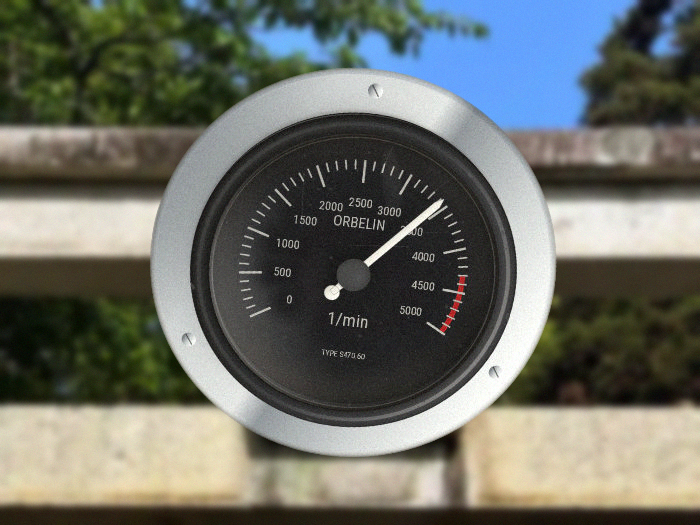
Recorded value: **3400** rpm
